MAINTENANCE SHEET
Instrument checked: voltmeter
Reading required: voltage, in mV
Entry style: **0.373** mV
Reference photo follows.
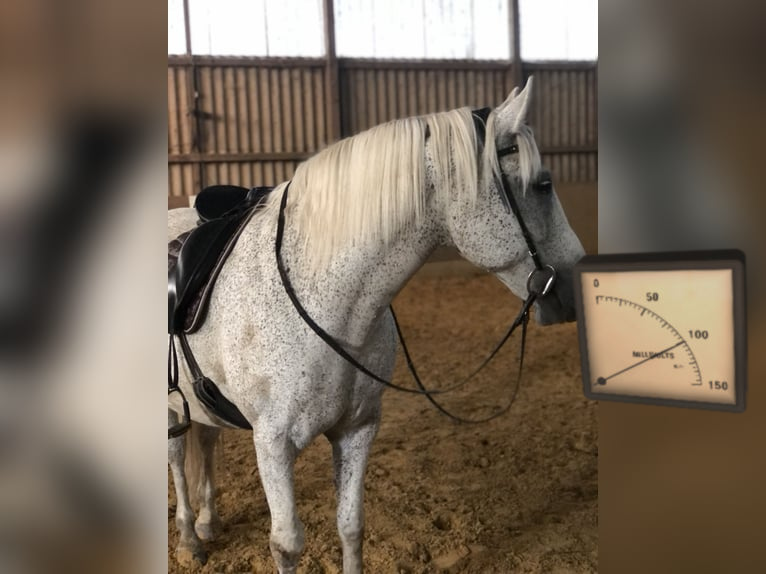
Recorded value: **100** mV
